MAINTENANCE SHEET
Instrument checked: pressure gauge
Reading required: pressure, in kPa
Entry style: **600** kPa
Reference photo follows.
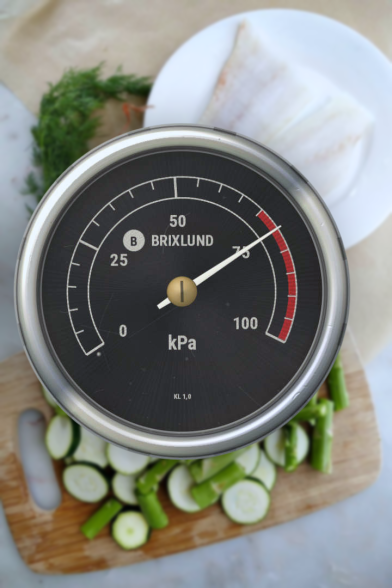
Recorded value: **75** kPa
